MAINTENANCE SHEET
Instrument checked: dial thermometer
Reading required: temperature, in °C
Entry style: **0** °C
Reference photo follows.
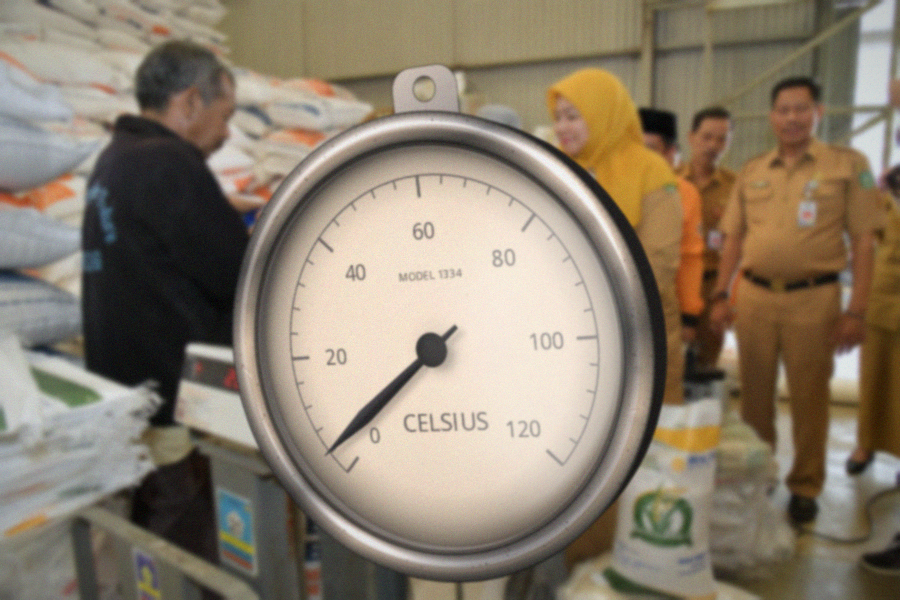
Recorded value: **4** °C
